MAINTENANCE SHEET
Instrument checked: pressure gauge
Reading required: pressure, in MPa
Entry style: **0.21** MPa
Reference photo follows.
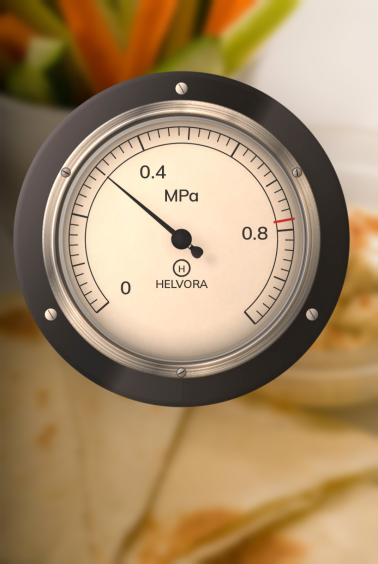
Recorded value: **0.3** MPa
